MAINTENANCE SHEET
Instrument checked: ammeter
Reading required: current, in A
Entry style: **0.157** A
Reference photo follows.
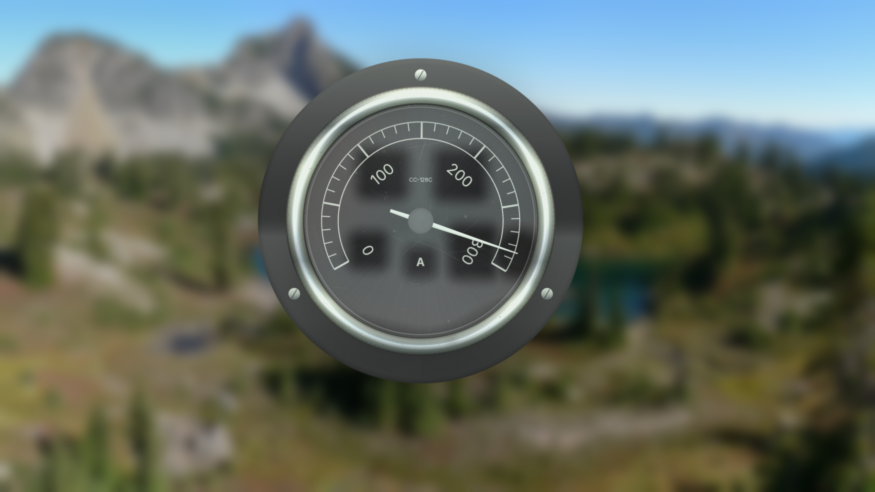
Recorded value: **285** A
